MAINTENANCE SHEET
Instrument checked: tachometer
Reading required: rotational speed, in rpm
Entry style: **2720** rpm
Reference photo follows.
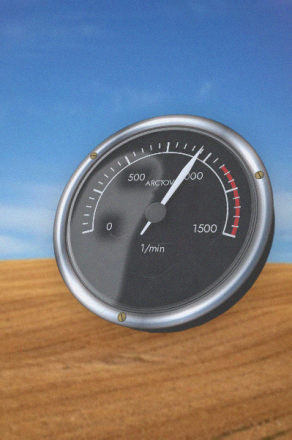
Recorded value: **950** rpm
